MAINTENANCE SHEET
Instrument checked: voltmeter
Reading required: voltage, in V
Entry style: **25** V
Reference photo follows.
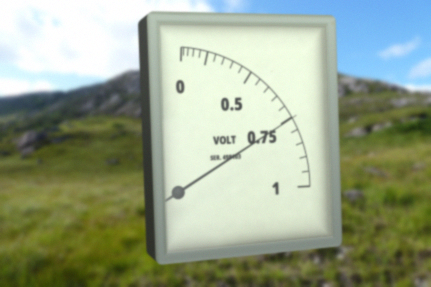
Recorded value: **0.75** V
